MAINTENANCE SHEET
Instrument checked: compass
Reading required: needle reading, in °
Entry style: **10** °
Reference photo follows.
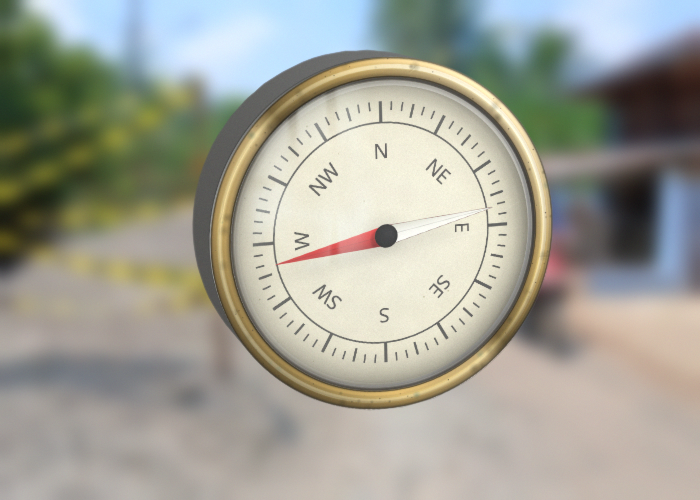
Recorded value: **260** °
